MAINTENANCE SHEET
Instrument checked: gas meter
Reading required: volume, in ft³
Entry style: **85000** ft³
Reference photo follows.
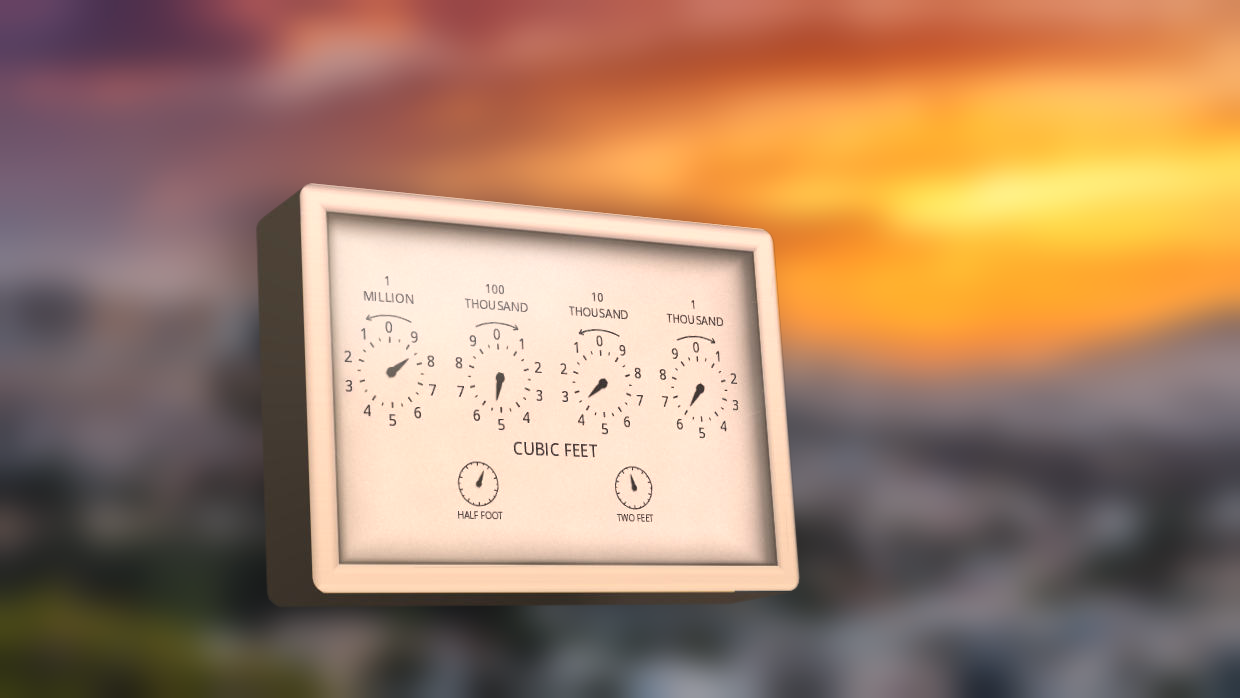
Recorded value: **853600** ft³
